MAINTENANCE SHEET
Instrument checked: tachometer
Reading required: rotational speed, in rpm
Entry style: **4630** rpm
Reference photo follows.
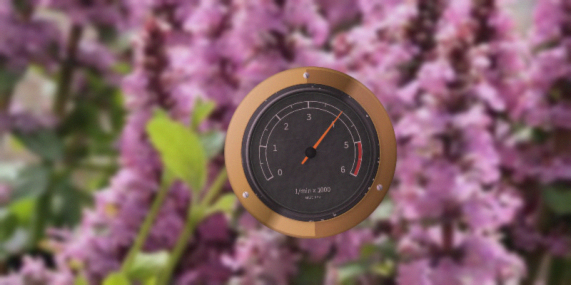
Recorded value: **4000** rpm
